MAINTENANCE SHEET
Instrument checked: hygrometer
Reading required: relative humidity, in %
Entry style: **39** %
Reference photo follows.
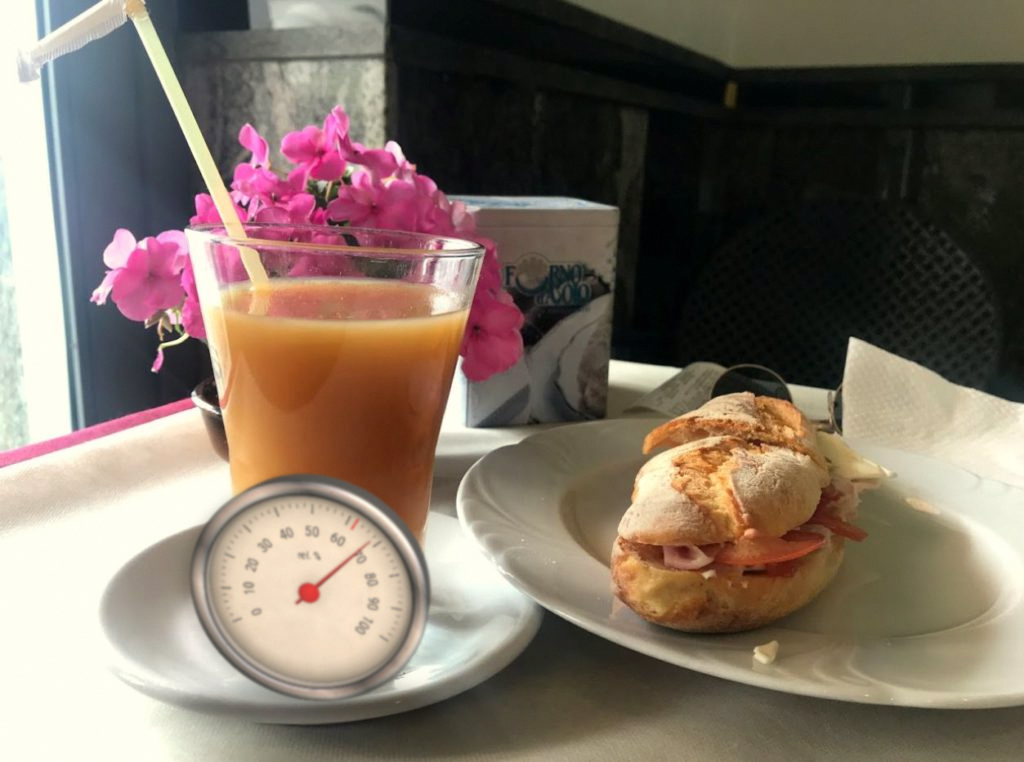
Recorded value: **68** %
